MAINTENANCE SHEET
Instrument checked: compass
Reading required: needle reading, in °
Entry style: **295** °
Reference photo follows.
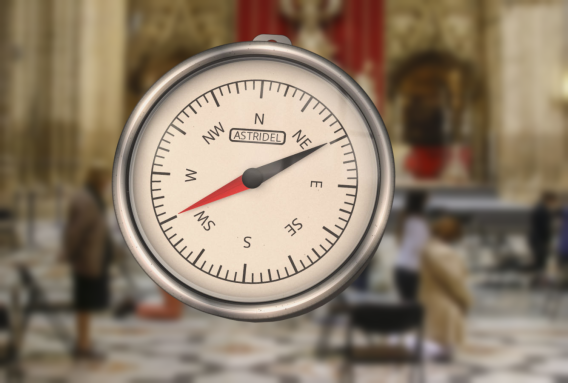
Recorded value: **240** °
